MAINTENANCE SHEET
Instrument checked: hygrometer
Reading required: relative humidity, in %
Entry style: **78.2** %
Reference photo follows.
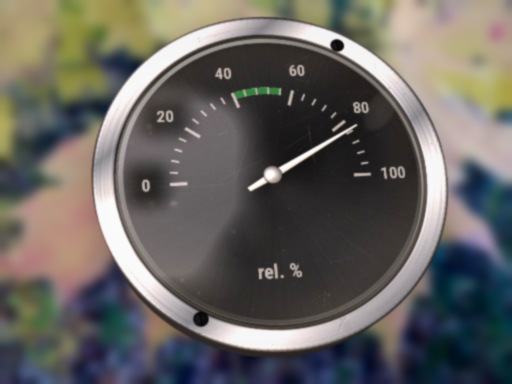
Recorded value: **84** %
